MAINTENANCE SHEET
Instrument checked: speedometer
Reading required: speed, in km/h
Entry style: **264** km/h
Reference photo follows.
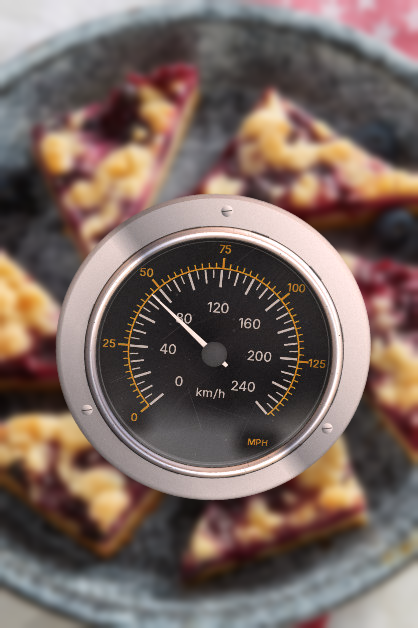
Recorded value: **75** km/h
